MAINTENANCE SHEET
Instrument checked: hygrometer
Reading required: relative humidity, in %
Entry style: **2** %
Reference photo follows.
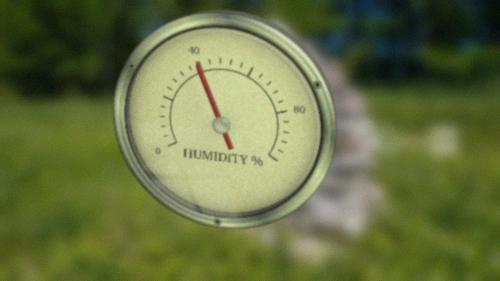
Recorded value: **40** %
